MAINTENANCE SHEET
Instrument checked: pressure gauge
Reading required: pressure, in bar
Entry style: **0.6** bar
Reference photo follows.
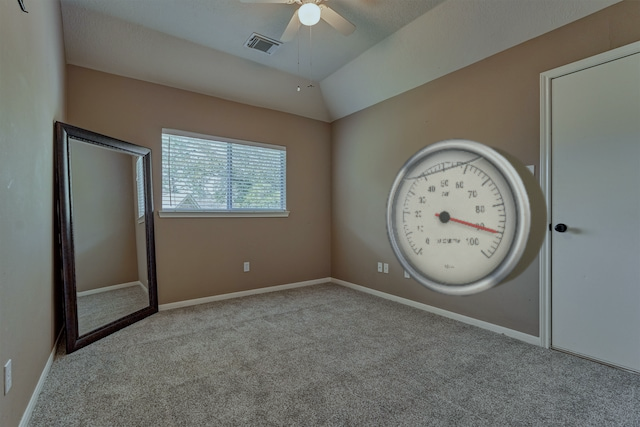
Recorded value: **90** bar
